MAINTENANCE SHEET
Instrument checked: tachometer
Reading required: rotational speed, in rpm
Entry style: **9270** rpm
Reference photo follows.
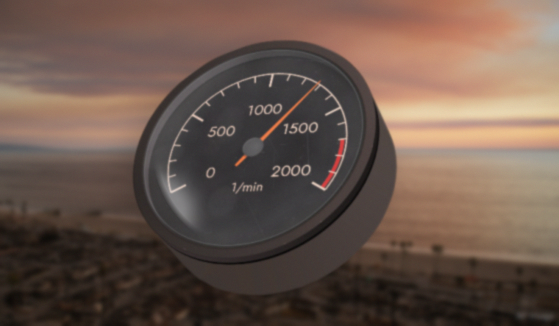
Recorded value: **1300** rpm
